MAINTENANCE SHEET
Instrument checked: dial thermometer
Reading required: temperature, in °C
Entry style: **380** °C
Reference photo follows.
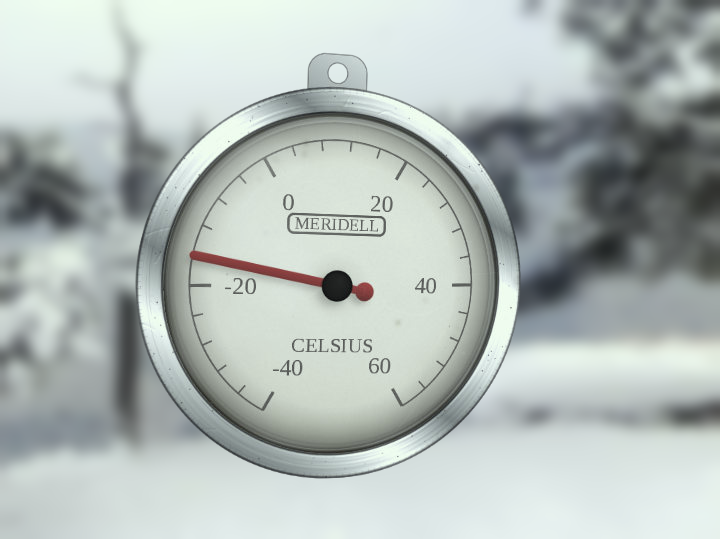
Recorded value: **-16** °C
